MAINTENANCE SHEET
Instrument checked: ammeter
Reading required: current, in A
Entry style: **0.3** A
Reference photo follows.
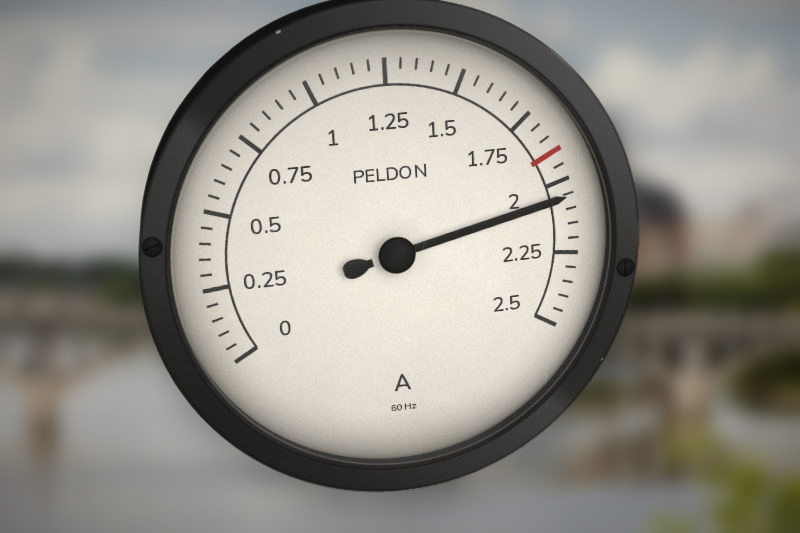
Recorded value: **2.05** A
